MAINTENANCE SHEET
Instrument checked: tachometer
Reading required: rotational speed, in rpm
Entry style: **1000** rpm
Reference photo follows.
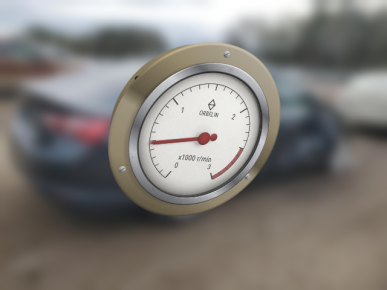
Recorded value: **500** rpm
